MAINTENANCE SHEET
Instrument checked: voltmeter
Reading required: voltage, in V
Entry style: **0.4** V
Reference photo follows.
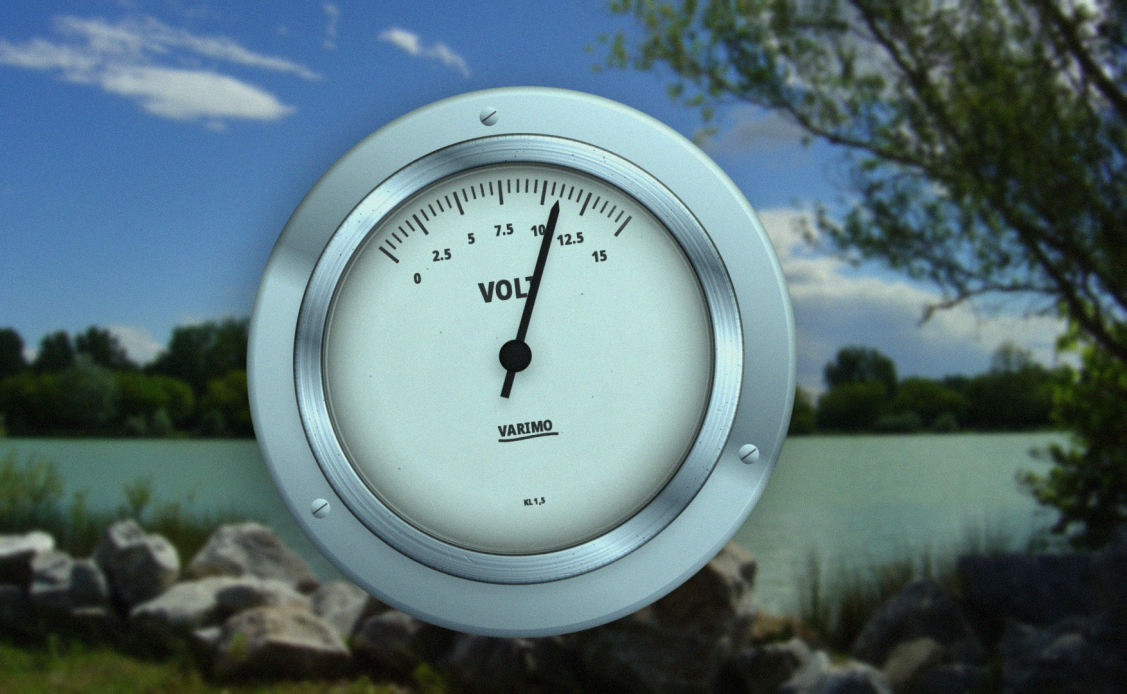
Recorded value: **11** V
